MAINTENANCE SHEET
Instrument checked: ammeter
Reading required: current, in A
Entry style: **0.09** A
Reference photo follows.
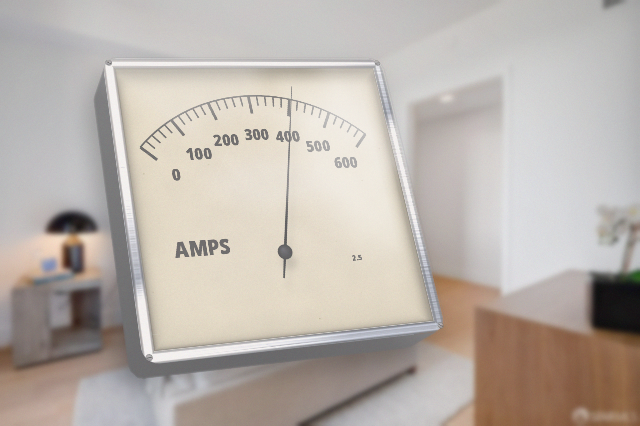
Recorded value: **400** A
